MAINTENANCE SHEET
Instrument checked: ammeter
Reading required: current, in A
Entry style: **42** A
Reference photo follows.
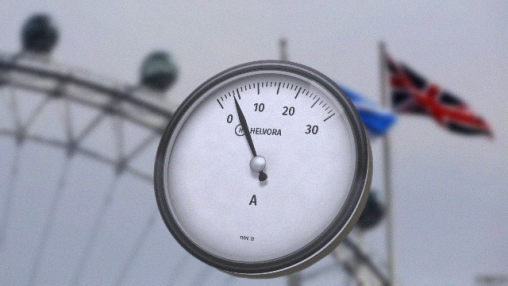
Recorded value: **4** A
